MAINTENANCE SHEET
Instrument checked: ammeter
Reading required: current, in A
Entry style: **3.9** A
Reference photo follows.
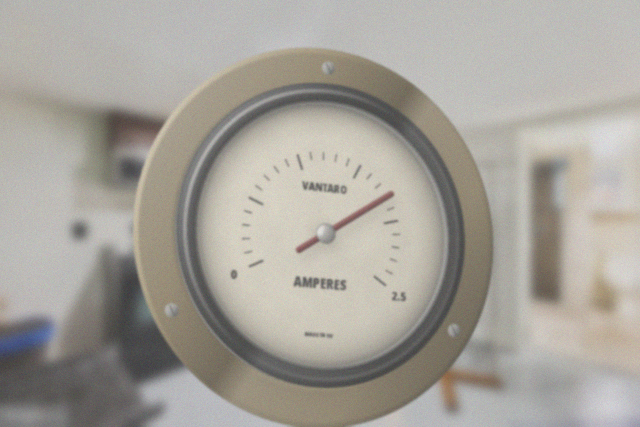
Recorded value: **1.8** A
